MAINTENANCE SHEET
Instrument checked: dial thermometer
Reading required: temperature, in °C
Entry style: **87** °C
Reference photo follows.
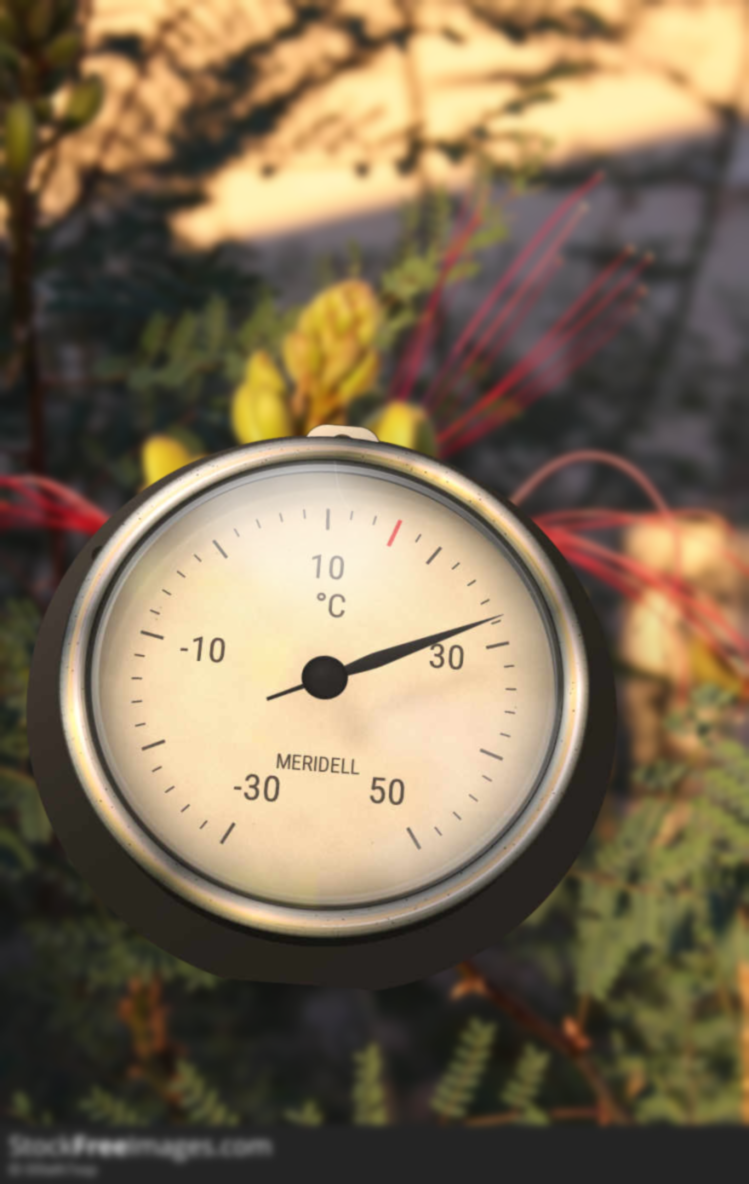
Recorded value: **28** °C
